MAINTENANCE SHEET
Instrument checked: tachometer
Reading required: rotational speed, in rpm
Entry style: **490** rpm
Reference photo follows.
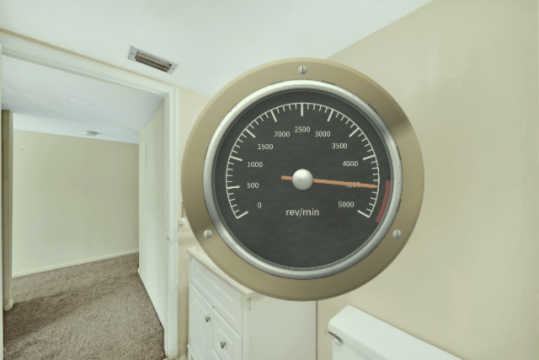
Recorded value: **4500** rpm
